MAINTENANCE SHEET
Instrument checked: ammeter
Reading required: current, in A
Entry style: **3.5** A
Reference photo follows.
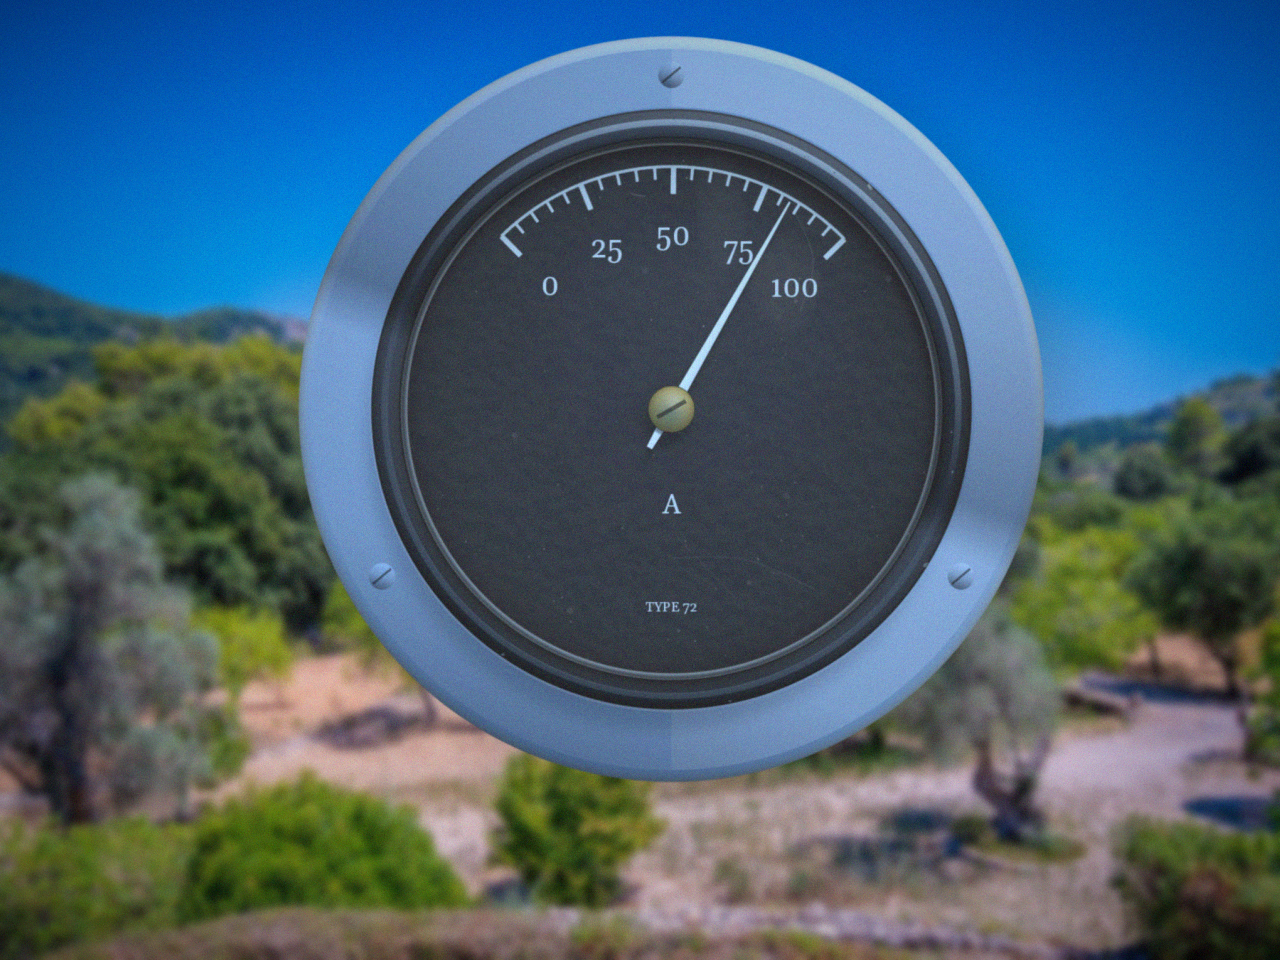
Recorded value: **82.5** A
